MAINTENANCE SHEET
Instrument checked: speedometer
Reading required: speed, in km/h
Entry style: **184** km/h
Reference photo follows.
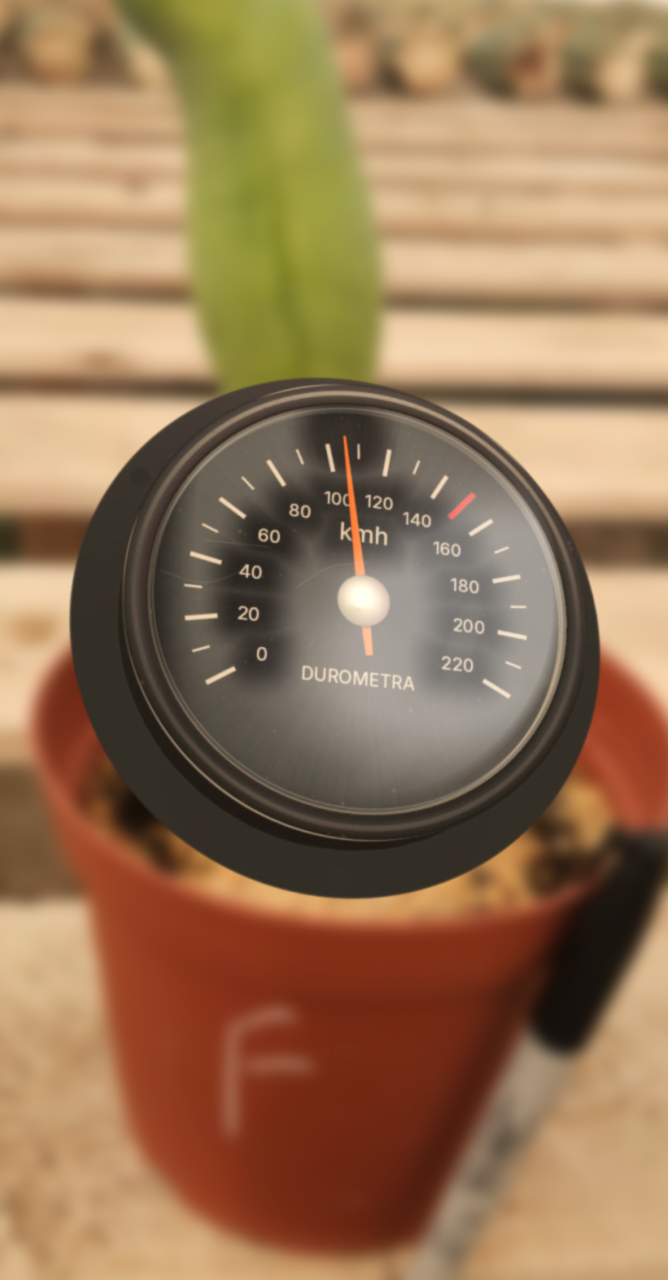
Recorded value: **105** km/h
